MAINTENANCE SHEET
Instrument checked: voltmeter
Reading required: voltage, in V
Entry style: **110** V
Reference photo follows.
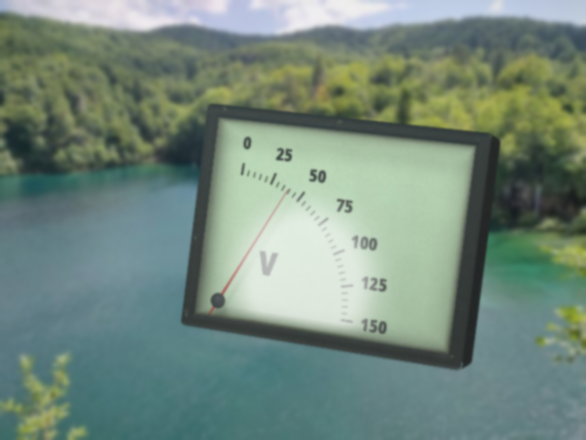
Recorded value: **40** V
